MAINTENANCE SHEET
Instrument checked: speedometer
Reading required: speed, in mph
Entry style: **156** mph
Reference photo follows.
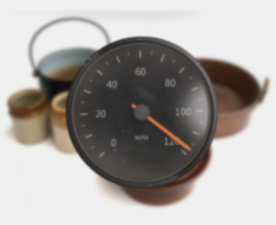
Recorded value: **117.5** mph
